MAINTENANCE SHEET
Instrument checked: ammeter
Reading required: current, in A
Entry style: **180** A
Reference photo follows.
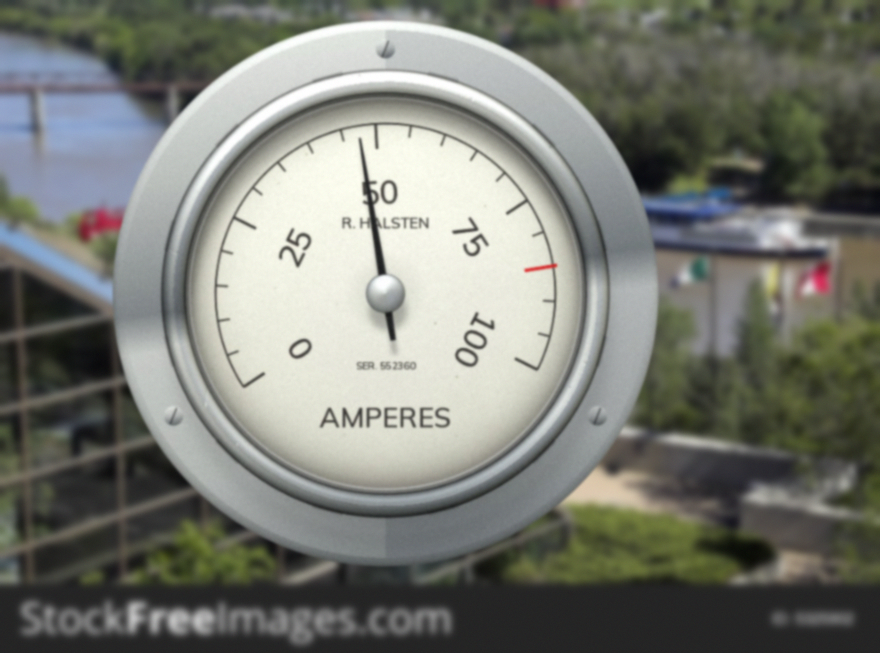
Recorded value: **47.5** A
